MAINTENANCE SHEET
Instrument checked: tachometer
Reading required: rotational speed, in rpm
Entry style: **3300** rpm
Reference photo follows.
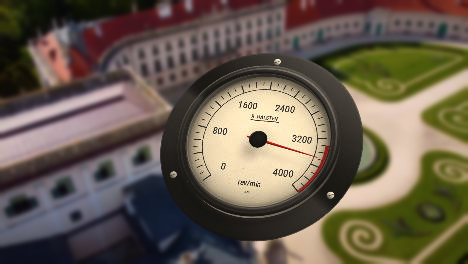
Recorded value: **3500** rpm
